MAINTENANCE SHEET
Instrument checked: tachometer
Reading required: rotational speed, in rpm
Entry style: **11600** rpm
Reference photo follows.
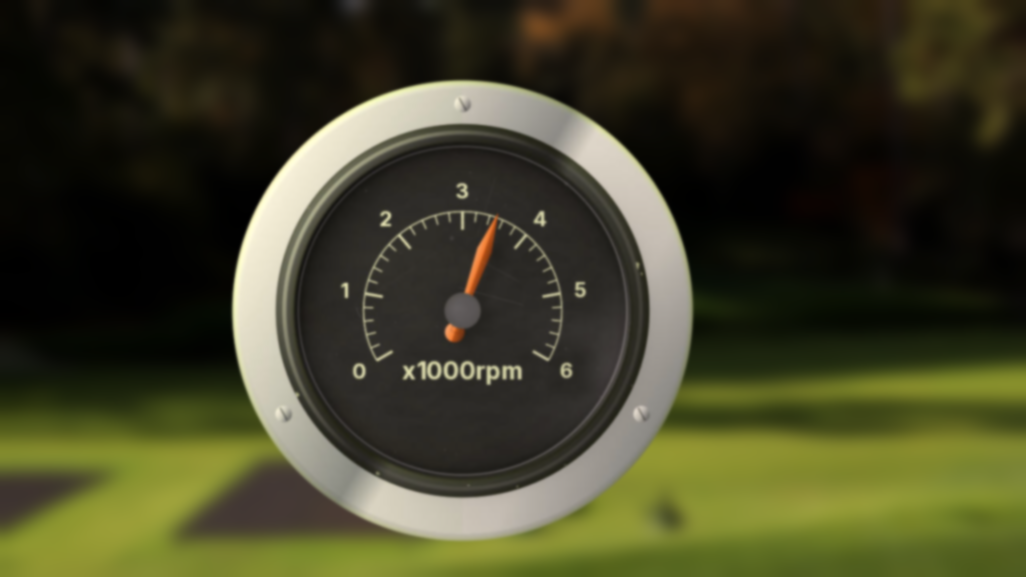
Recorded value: **3500** rpm
